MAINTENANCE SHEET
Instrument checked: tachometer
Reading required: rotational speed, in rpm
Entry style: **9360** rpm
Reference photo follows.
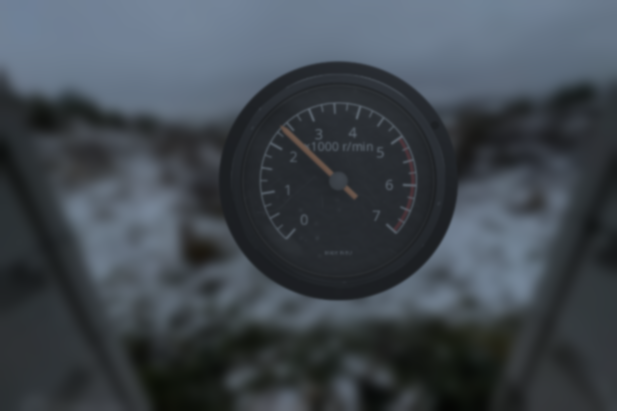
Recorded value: **2375** rpm
